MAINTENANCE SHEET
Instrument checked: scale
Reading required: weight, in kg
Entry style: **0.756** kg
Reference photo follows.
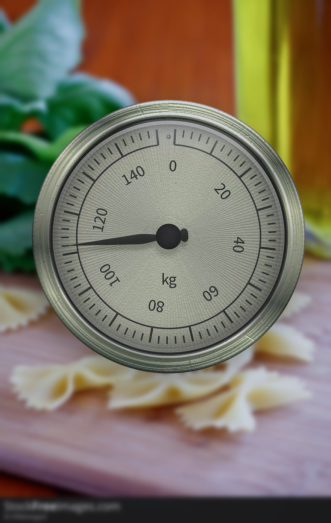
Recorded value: **112** kg
